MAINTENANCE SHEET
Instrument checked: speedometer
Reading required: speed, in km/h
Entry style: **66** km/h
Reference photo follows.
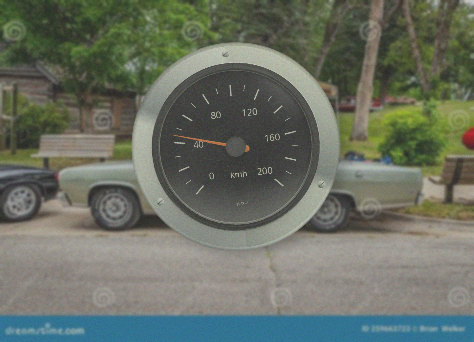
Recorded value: **45** km/h
